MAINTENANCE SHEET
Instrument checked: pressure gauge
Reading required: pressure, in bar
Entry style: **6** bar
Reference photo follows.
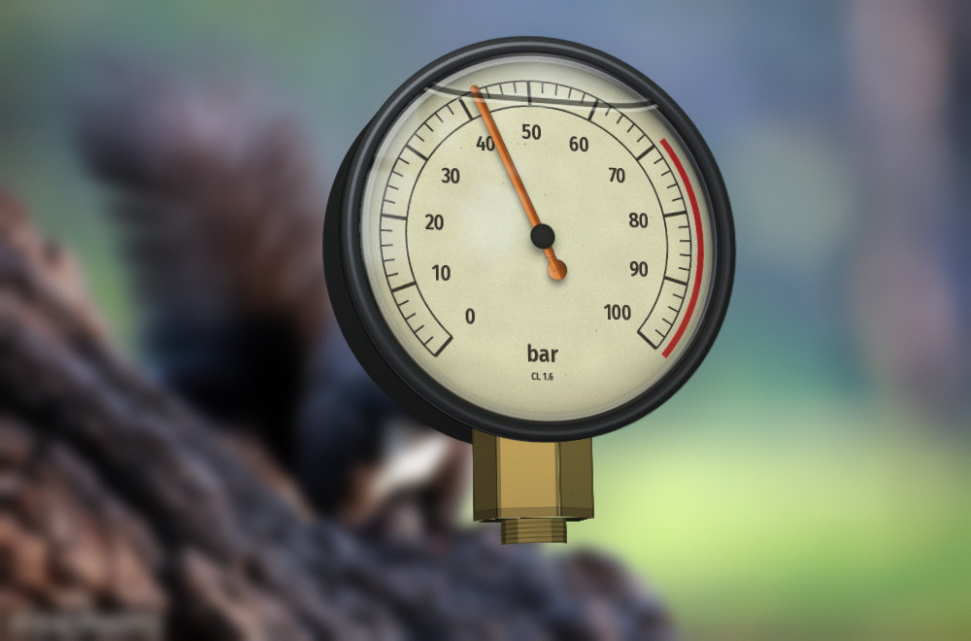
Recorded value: **42** bar
